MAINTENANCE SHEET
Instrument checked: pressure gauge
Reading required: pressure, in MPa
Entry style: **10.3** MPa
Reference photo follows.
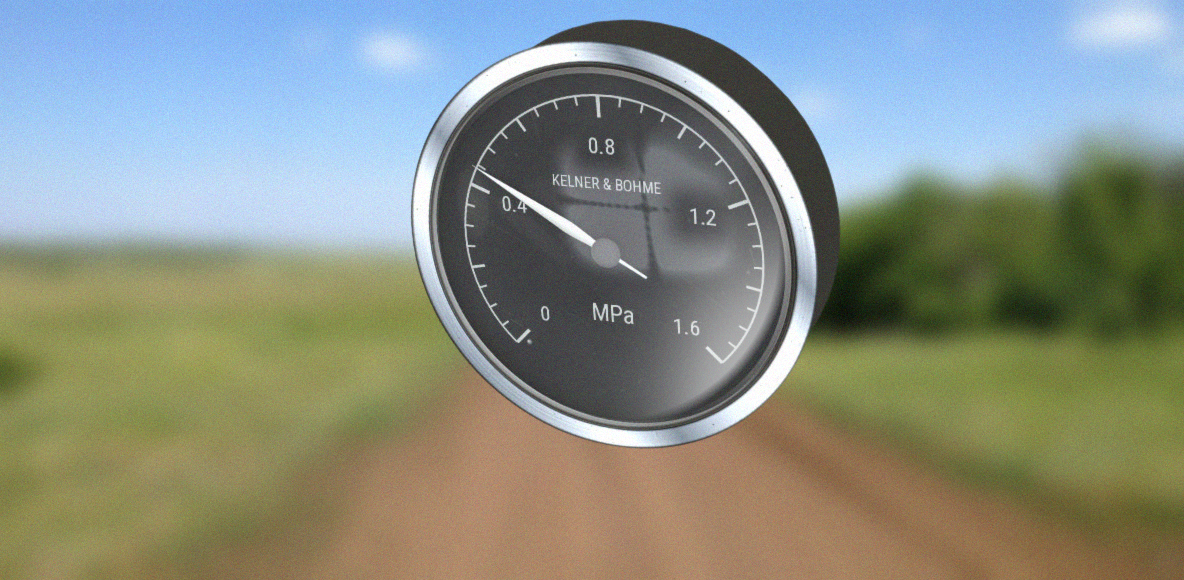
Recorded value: **0.45** MPa
